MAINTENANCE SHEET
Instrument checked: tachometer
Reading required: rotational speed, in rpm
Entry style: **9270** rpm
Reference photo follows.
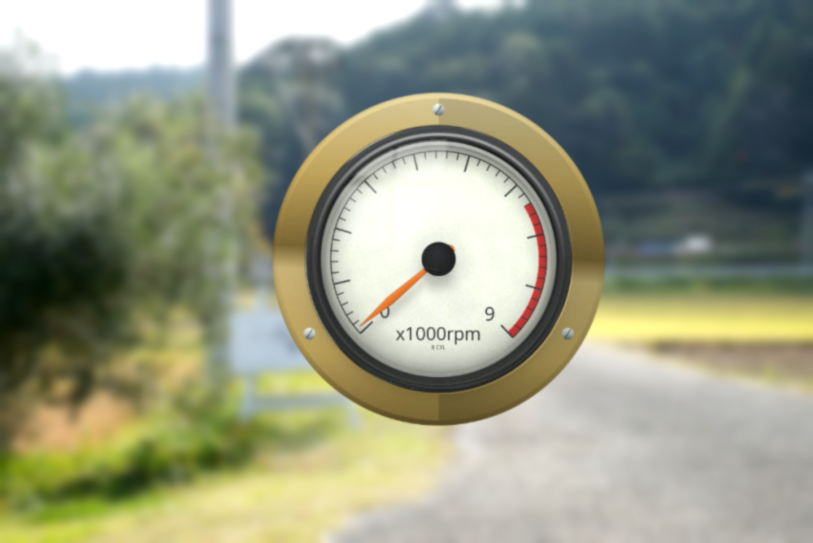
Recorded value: **100** rpm
